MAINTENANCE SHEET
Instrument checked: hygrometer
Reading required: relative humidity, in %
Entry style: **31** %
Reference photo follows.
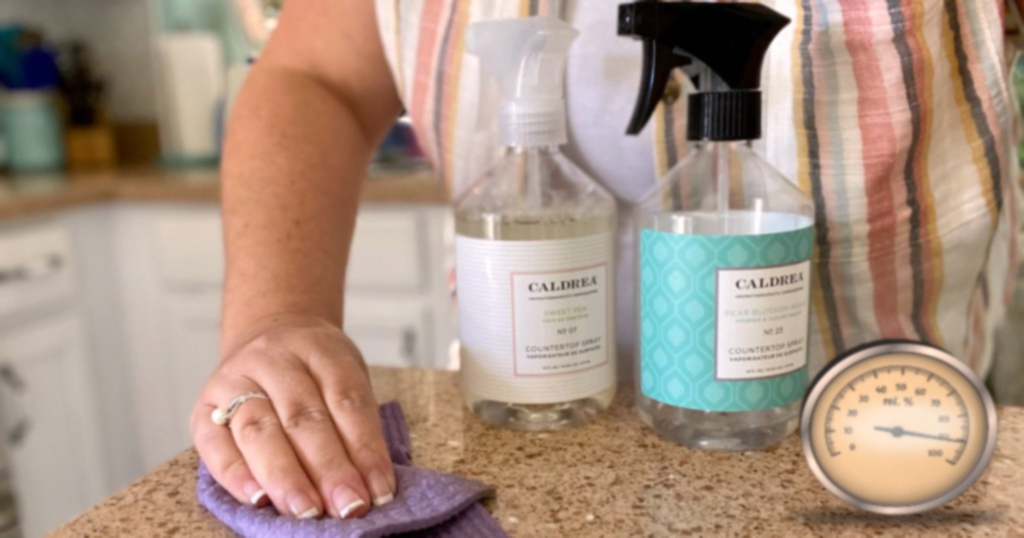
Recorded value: **90** %
